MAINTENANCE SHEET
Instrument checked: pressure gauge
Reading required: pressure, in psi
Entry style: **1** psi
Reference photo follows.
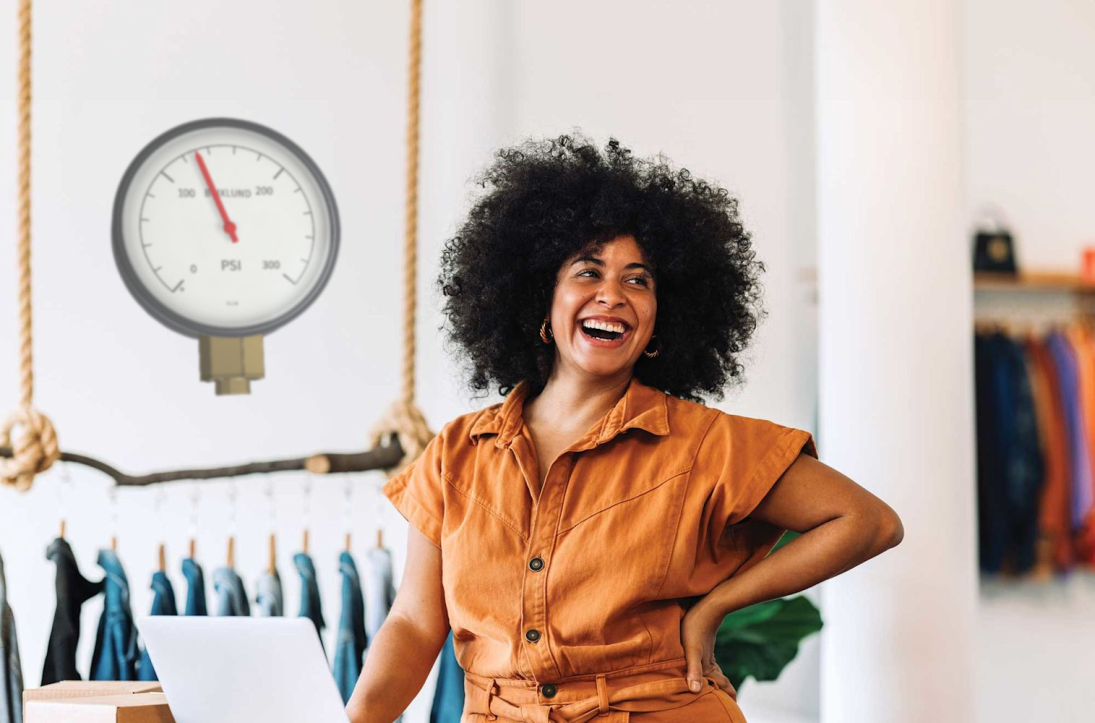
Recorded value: **130** psi
